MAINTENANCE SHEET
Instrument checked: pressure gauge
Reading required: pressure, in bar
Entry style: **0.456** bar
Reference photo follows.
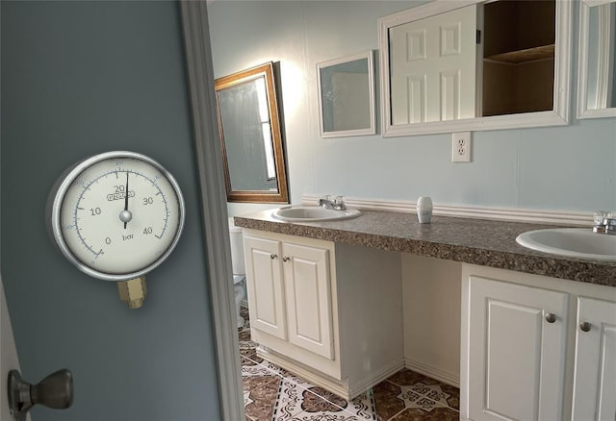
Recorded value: **22** bar
